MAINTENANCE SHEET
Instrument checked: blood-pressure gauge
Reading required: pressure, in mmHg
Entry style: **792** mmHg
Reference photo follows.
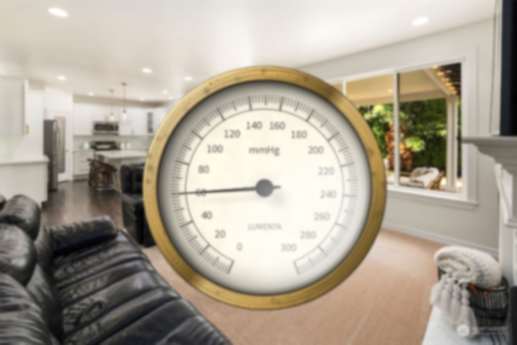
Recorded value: **60** mmHg
